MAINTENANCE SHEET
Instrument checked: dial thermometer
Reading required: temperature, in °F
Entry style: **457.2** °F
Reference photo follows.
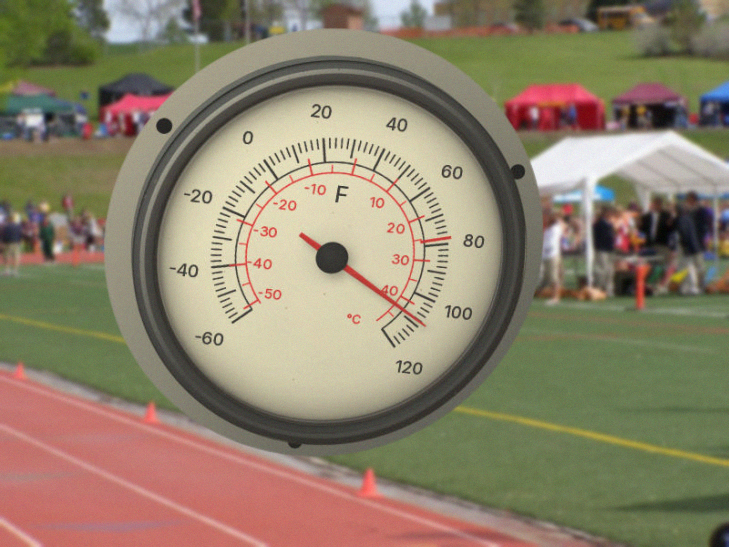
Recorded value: **108** °F
